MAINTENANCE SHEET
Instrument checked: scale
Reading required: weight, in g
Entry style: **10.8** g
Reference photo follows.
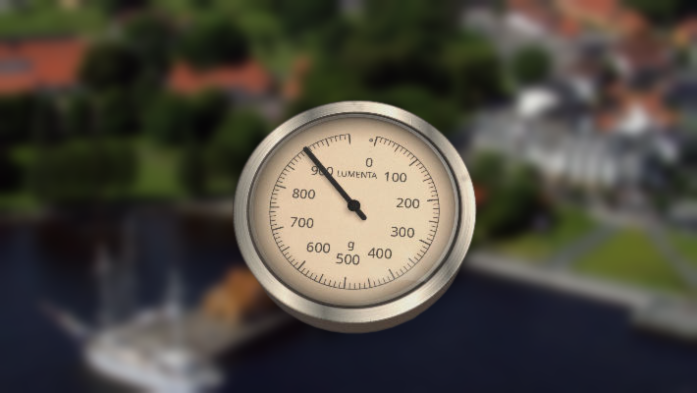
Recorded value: **900** g
